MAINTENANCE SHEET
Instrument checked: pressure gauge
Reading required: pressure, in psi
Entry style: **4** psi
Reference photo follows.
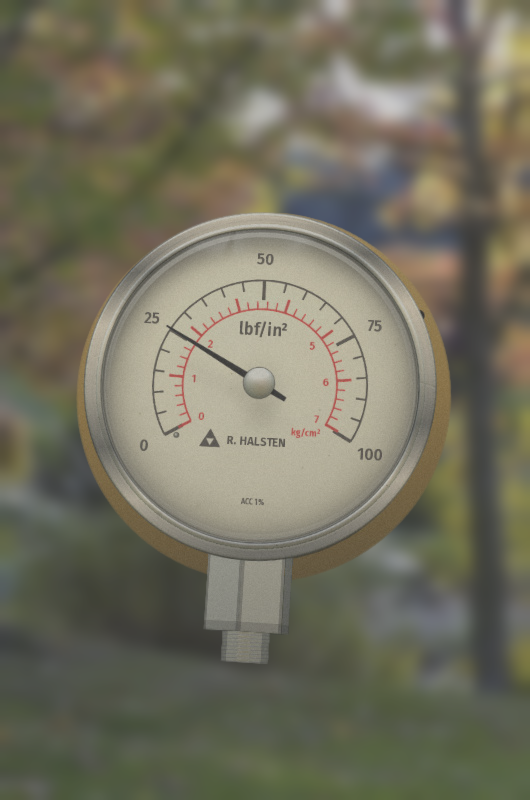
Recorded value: **25** psi
